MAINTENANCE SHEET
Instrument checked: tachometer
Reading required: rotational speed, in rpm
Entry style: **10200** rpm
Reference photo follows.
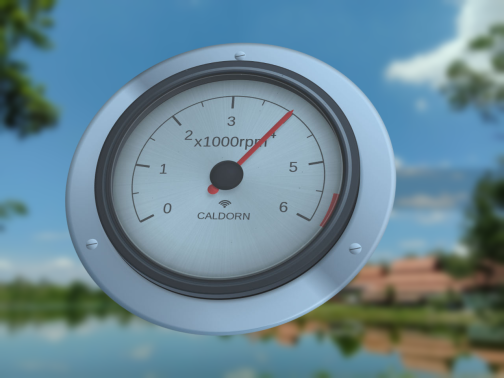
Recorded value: **4000** rpm
